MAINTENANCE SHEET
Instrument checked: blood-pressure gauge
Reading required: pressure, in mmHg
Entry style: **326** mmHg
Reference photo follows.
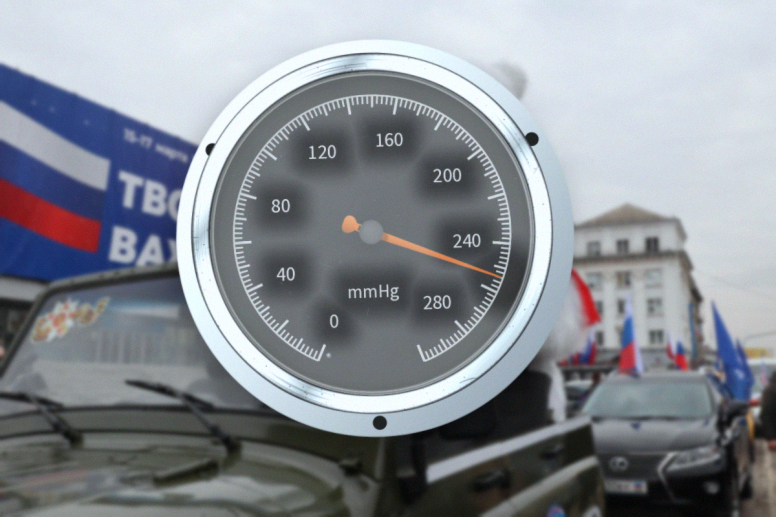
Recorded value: **254** mmHg
